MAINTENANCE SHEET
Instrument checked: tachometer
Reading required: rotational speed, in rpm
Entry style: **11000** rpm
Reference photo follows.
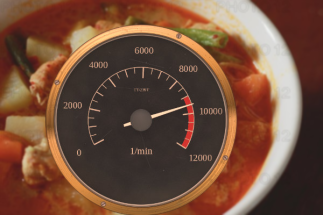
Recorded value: **9500** rpm
